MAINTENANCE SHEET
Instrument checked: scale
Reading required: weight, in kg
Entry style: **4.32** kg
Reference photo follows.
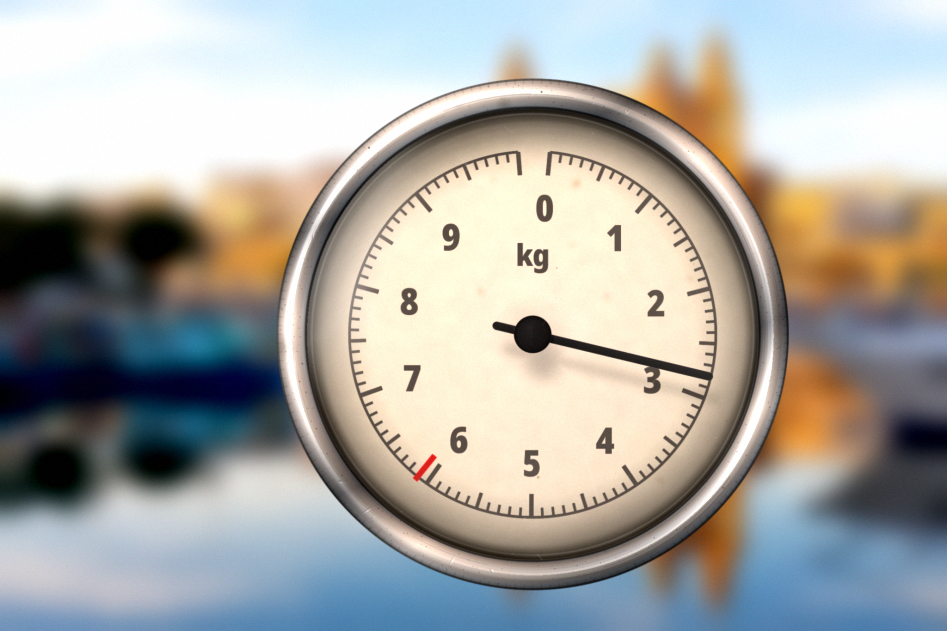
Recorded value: **2.8** kg
